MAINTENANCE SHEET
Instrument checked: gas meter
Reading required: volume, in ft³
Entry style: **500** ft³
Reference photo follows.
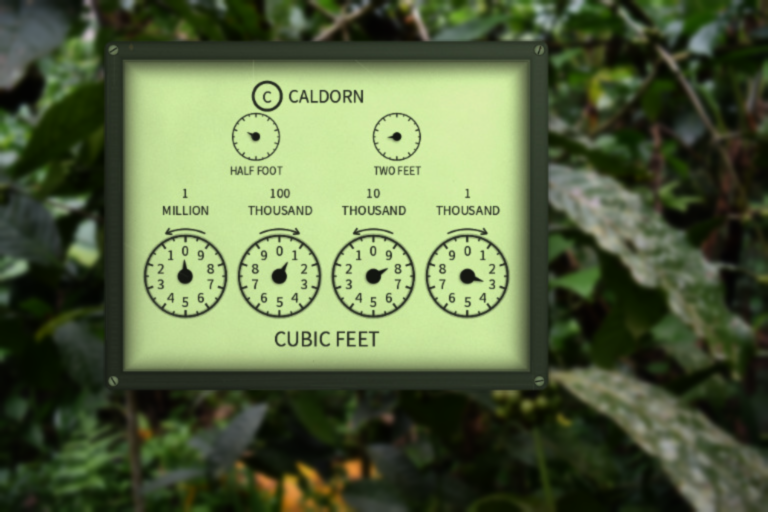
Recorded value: **8300** ft³
